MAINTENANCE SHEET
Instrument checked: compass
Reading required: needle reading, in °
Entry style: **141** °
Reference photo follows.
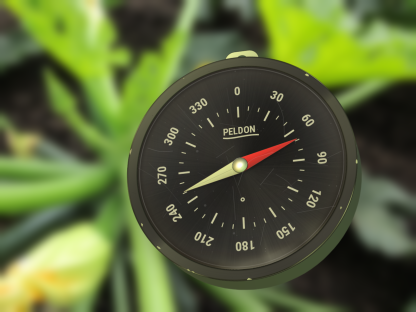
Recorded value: **70** °
